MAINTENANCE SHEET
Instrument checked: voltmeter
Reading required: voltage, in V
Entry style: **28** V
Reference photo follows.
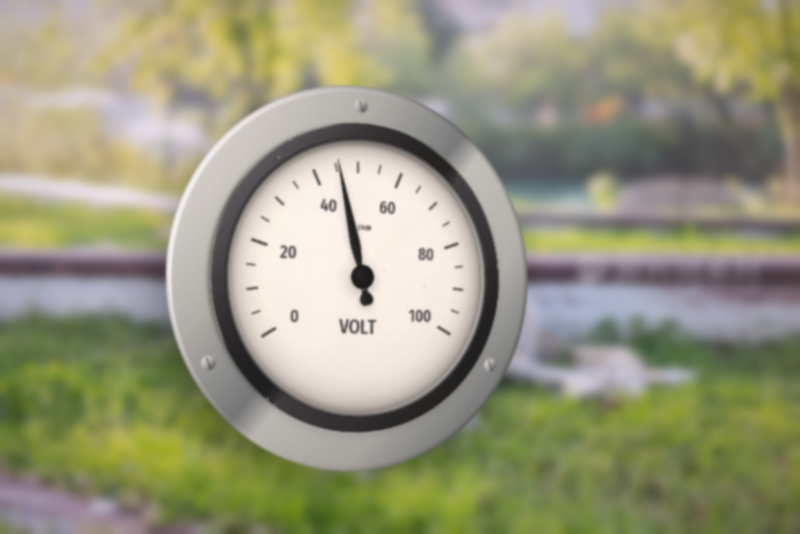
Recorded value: **45** V
